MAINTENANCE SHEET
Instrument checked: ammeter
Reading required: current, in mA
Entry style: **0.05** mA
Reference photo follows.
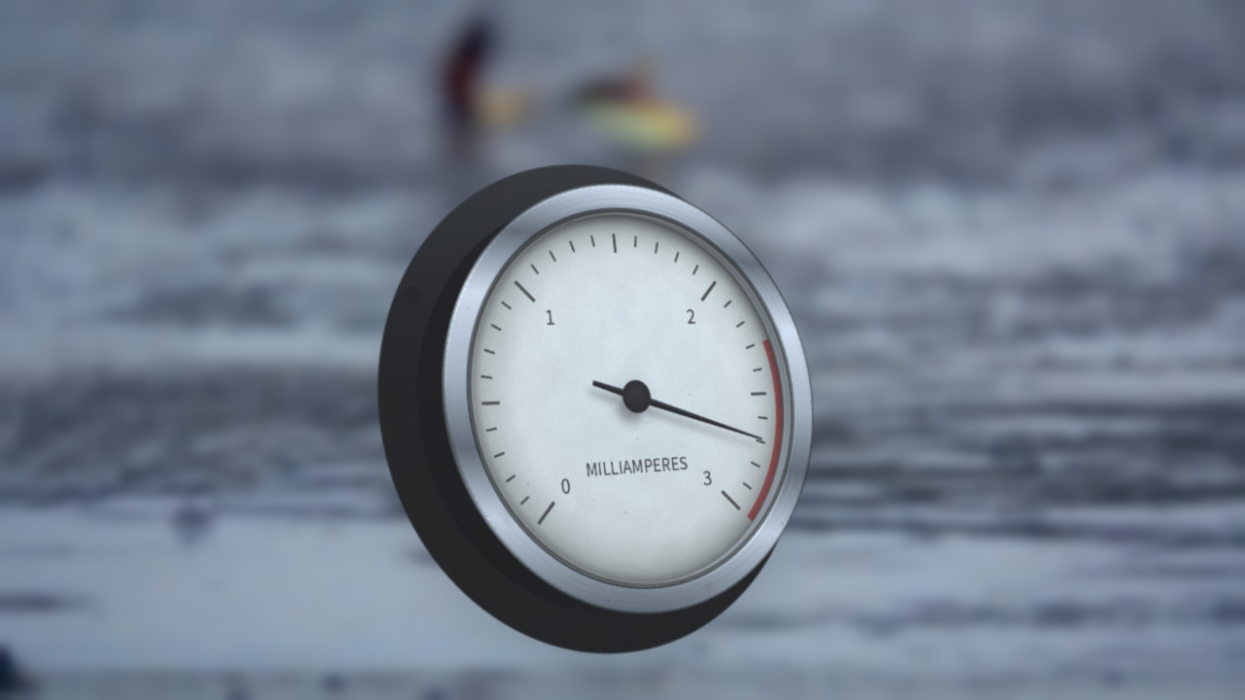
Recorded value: **2.7** mA
